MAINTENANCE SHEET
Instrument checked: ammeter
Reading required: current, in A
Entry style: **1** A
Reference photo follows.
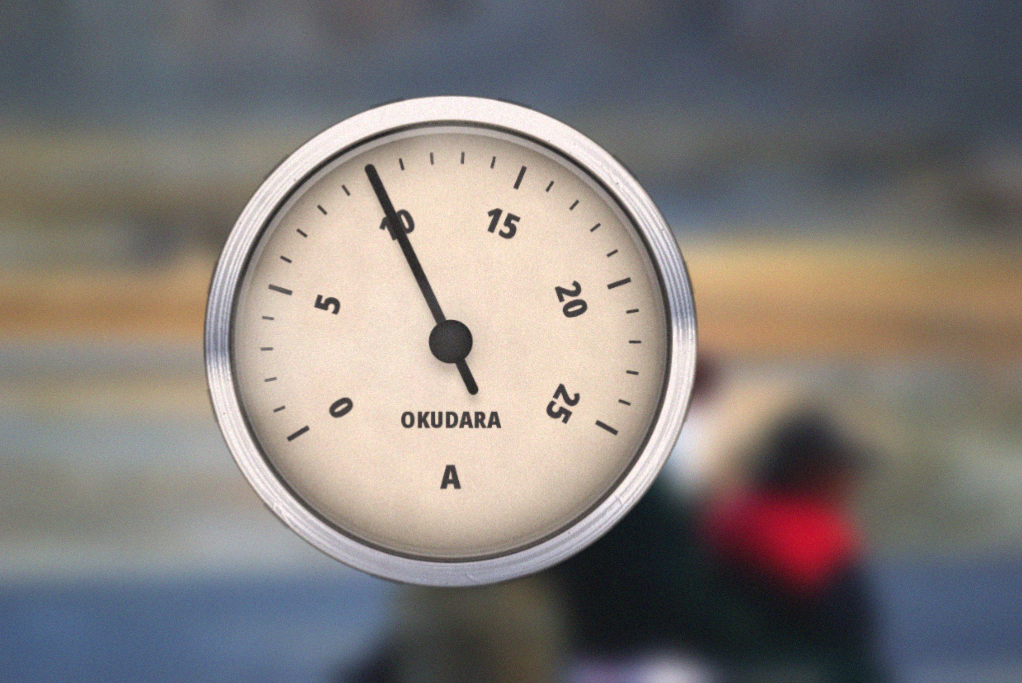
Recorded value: **10** A
